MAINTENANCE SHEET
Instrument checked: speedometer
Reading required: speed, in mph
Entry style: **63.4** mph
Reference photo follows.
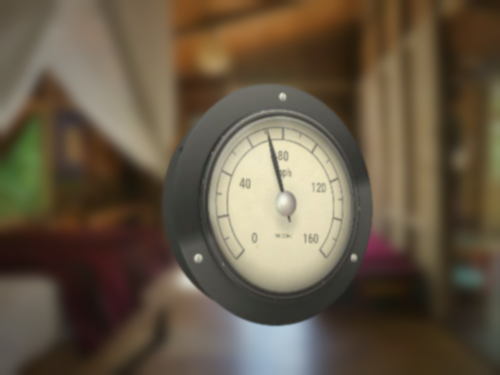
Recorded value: **70** mph
